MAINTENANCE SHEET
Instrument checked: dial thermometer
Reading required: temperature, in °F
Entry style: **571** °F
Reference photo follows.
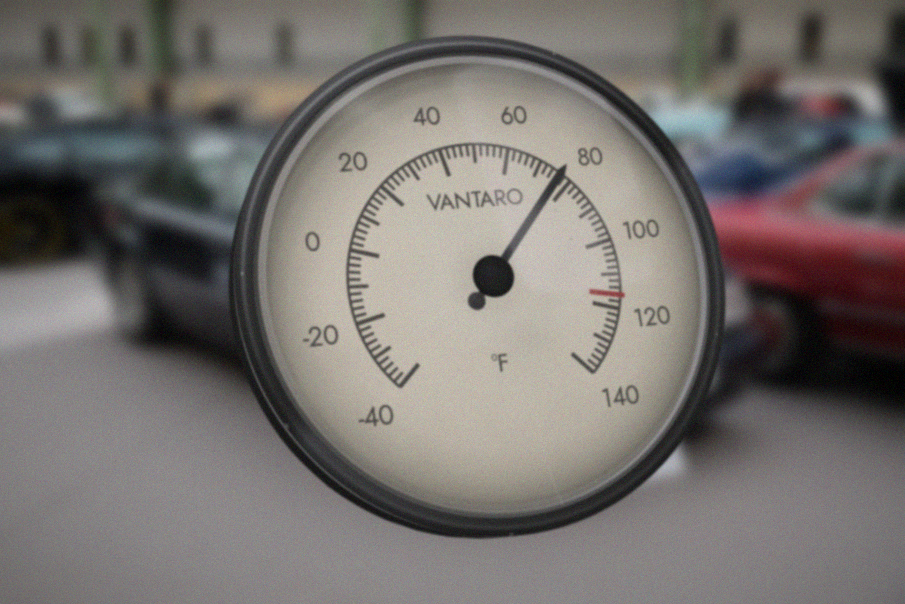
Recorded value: **76** °F
